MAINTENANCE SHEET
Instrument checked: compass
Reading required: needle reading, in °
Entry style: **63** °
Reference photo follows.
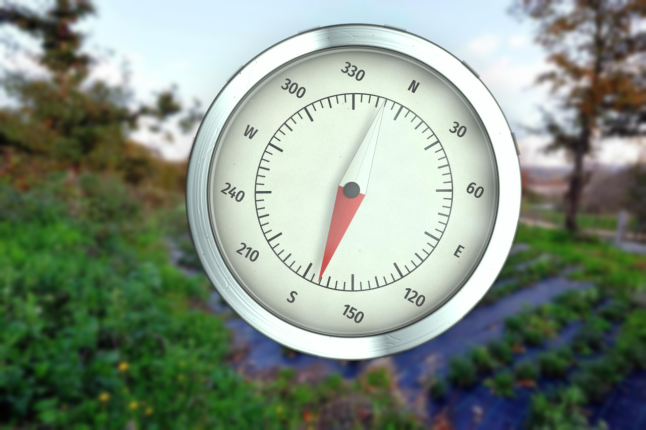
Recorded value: **170** °
